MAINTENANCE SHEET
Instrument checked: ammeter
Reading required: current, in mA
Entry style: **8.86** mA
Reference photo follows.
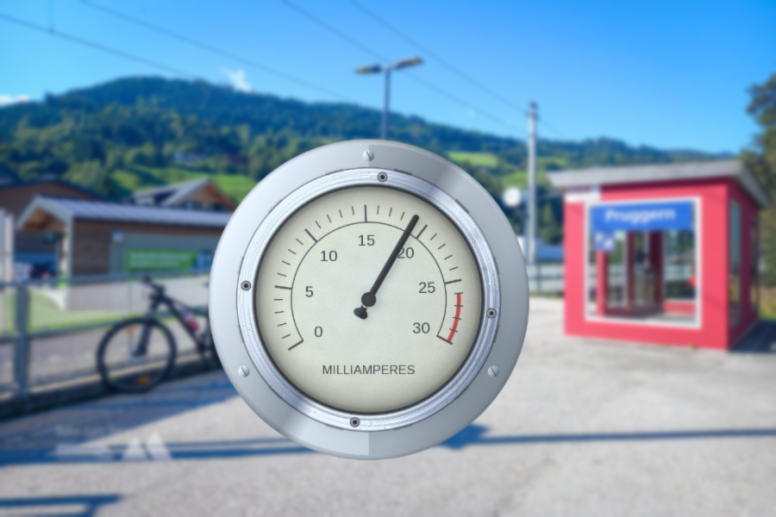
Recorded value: **19** mA
